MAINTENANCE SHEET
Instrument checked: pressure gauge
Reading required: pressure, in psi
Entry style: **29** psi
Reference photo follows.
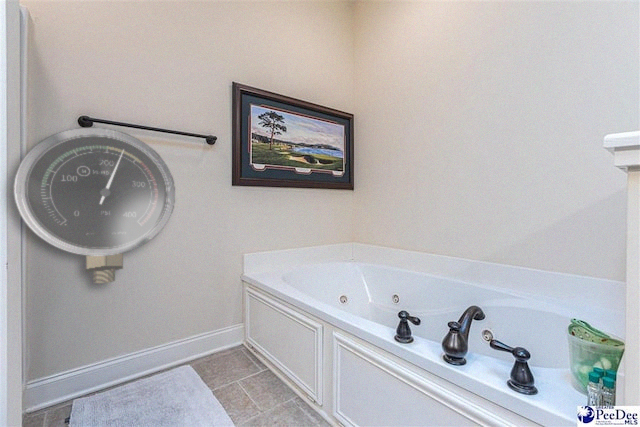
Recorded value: **225** psi
